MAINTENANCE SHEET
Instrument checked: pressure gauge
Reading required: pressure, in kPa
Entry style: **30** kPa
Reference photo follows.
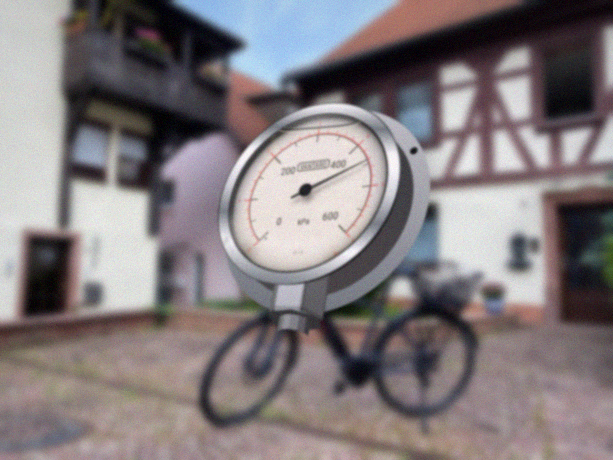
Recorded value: **450** kPa
